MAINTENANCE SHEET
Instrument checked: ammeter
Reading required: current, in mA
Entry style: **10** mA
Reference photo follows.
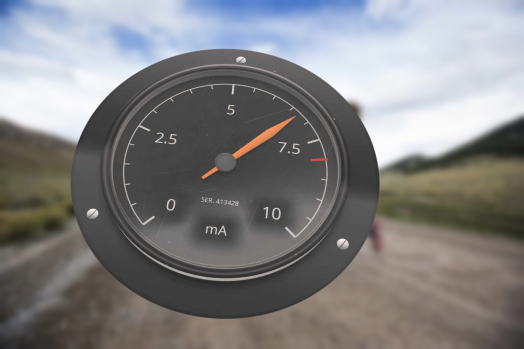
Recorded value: **6.75** mA
